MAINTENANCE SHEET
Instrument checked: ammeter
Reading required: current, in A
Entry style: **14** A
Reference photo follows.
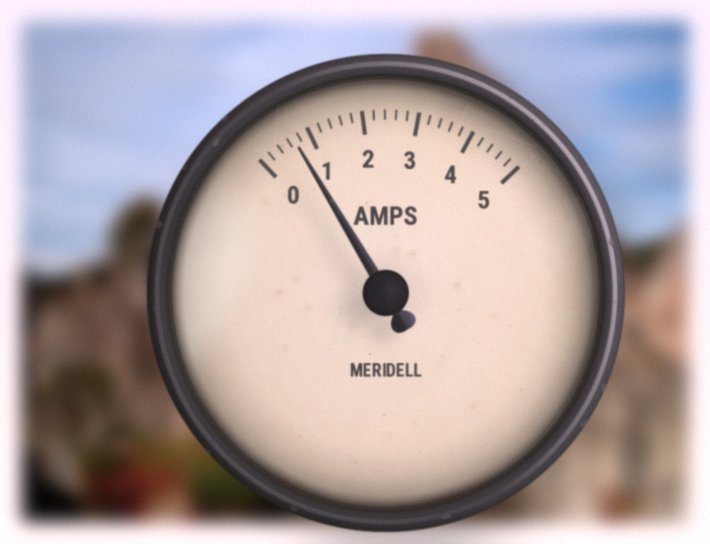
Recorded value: **0.7** A
